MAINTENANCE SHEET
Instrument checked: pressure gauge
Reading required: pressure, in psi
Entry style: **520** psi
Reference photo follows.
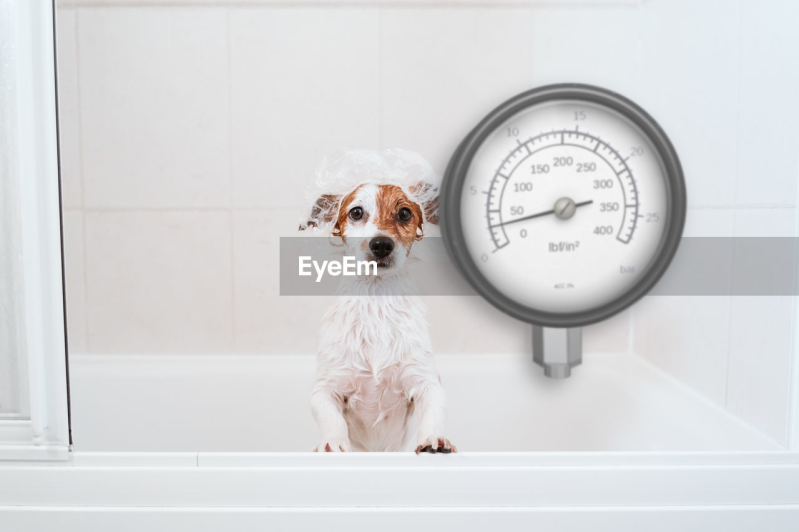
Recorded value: **30** psi
